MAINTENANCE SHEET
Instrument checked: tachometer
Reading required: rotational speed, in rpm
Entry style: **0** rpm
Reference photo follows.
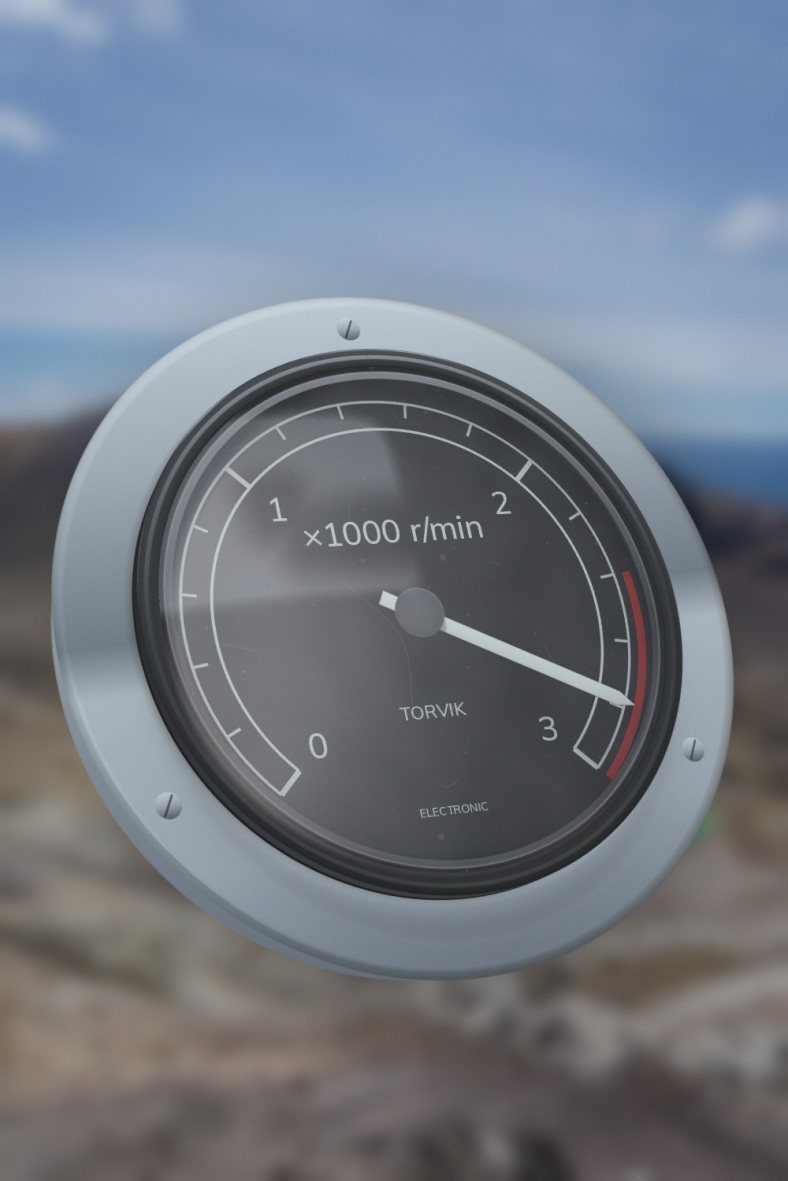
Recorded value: **2800** rpm
